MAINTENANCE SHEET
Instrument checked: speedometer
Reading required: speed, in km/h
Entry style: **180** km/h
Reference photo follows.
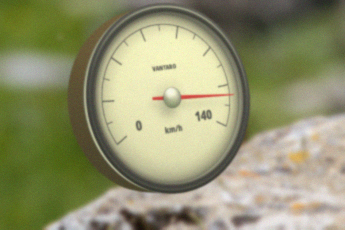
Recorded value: **125** km/h
